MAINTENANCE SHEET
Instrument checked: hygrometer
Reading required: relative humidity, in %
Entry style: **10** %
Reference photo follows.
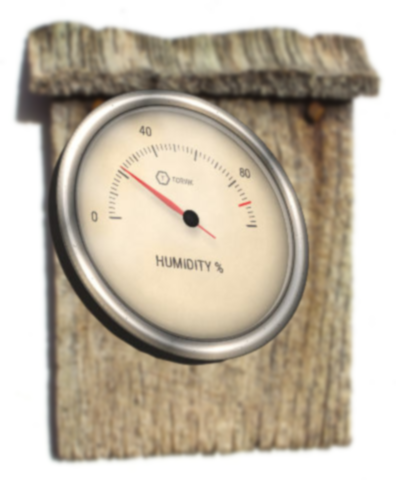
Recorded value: **20** %
